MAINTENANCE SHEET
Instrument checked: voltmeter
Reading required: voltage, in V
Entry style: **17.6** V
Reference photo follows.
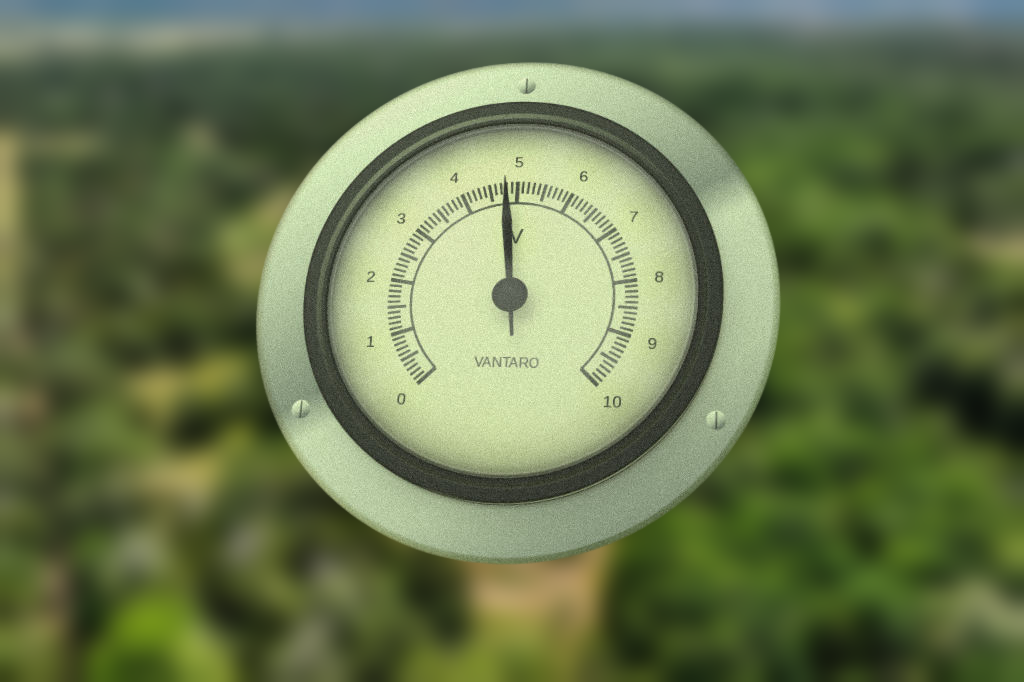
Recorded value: **4.8** V
